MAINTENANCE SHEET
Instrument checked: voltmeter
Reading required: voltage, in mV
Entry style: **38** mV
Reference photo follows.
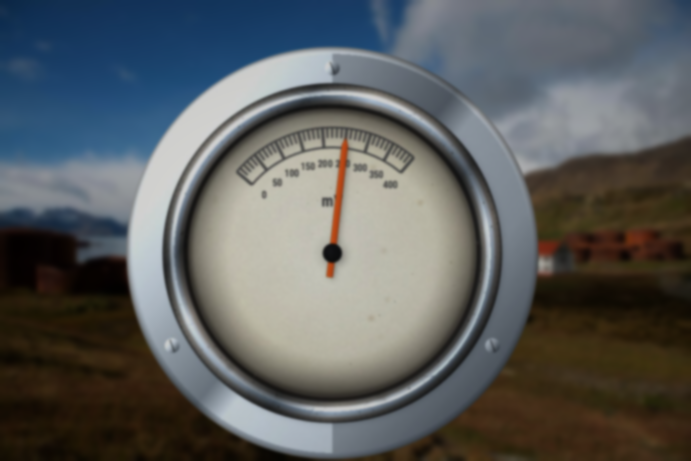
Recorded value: **250** mV
